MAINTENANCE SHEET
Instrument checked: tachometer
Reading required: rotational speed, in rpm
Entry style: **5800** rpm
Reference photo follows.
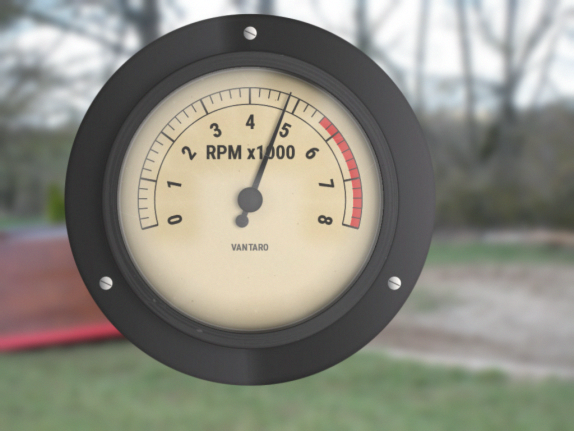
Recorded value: **4800** rpm
